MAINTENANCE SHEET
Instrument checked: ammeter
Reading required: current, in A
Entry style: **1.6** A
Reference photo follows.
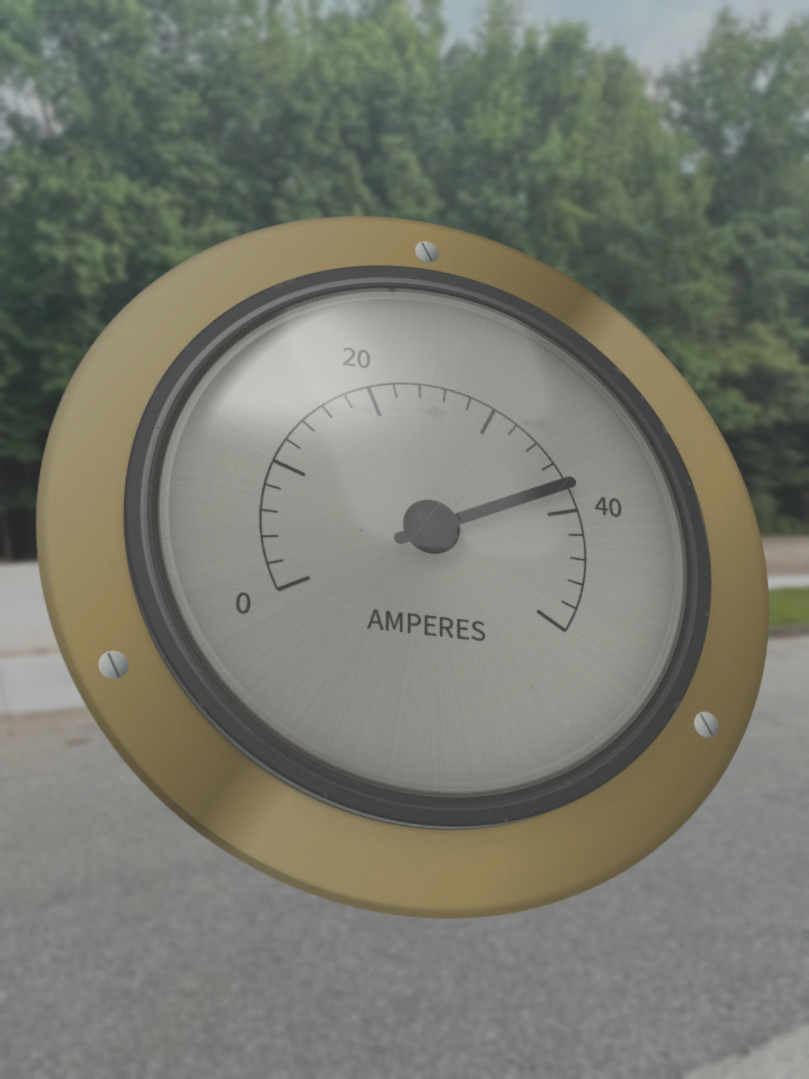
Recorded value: **38** A
